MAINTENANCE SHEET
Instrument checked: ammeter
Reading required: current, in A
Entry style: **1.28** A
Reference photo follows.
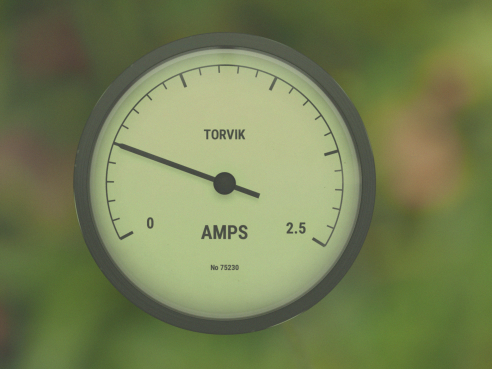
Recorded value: **0.5** A
